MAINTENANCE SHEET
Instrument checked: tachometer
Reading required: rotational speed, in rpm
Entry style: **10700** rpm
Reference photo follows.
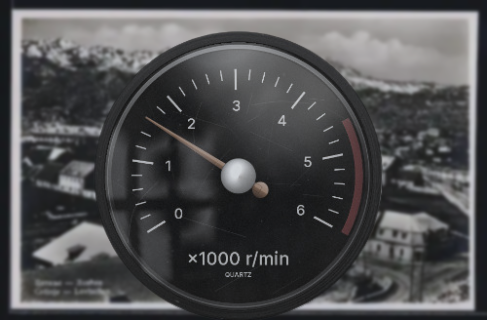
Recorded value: **1600** rpm
